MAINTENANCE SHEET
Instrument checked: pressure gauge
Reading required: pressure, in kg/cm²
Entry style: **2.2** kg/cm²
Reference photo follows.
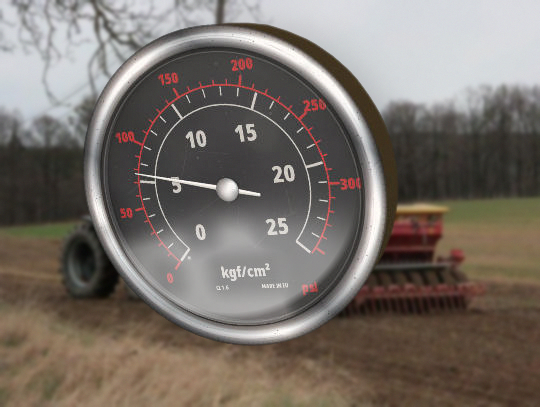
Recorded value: **5.5** kg/cm²
